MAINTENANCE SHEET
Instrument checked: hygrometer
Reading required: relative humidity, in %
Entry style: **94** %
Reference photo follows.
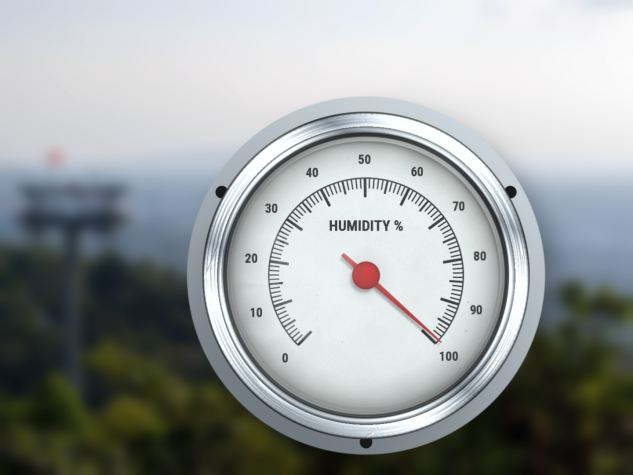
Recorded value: **99** %
